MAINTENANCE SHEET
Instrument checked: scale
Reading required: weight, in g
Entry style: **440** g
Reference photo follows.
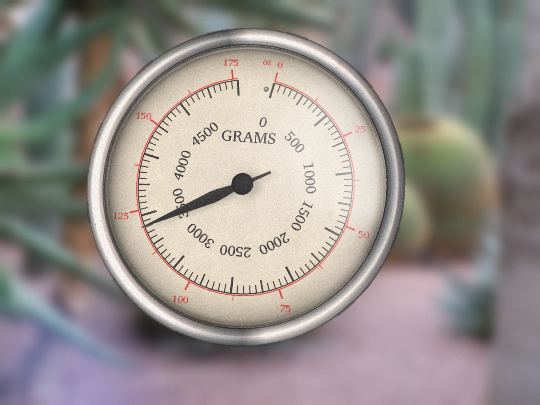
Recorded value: **3400** g
